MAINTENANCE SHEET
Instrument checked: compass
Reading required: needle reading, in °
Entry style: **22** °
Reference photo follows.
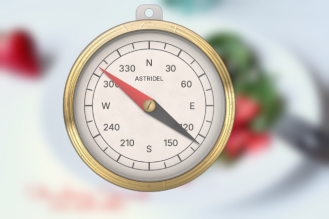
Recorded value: **307.5** °
